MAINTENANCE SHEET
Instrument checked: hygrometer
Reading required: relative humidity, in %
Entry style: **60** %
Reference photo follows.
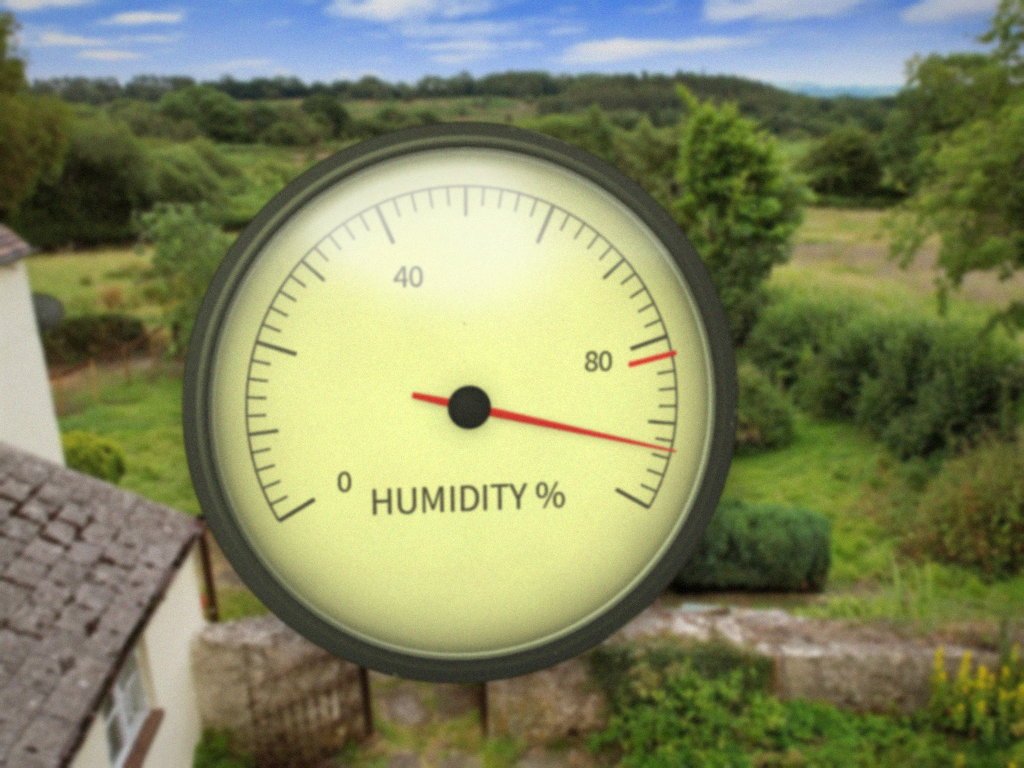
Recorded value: **93** %
